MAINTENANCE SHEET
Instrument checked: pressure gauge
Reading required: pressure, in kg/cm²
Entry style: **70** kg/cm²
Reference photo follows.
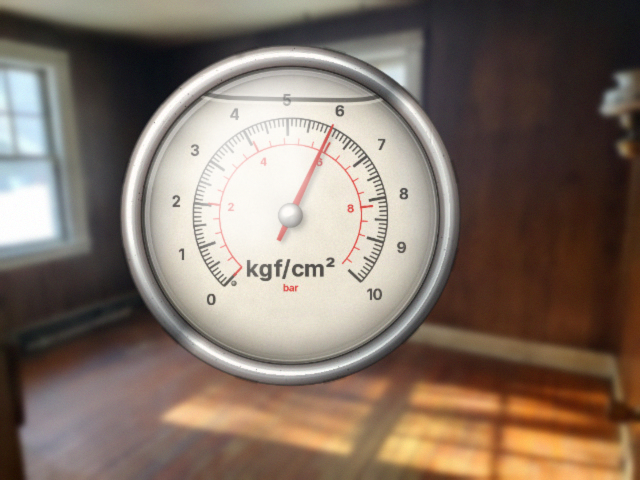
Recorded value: **6** kg/cm²
